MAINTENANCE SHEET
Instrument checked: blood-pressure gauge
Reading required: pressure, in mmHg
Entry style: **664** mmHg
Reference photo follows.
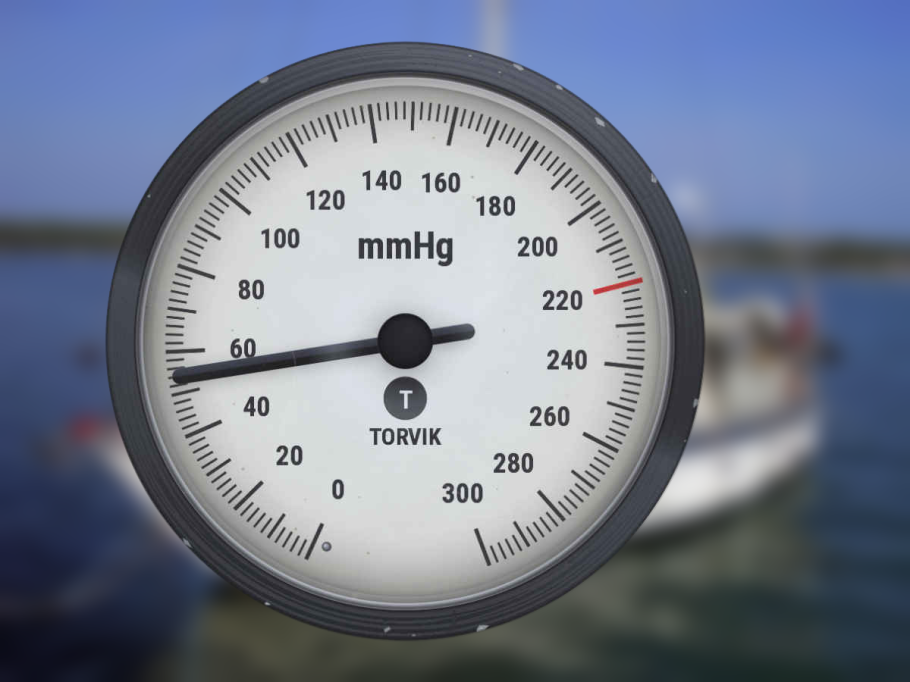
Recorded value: **54** mmHg
